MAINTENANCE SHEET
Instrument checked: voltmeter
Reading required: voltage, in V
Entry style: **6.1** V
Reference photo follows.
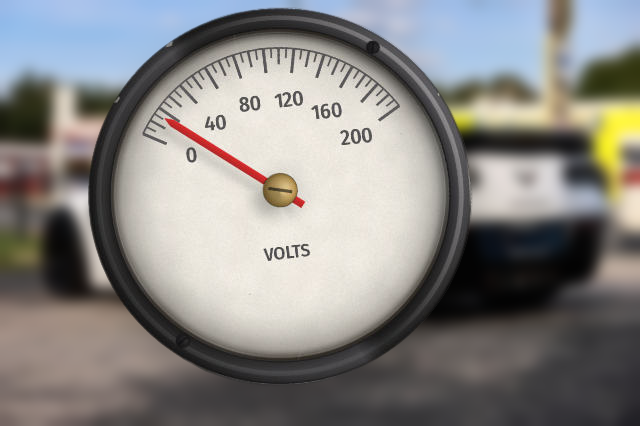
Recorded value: **15** V
